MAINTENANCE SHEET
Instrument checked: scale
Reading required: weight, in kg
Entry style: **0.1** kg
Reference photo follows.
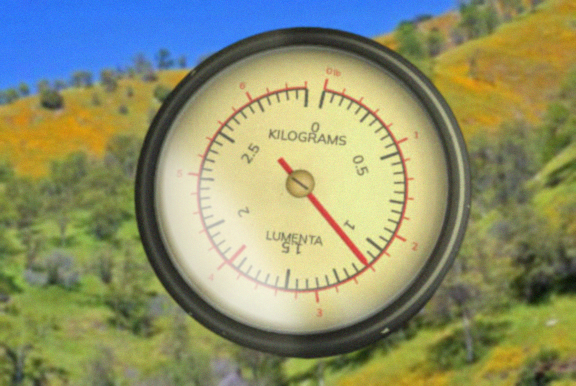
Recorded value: **1.1** kg
